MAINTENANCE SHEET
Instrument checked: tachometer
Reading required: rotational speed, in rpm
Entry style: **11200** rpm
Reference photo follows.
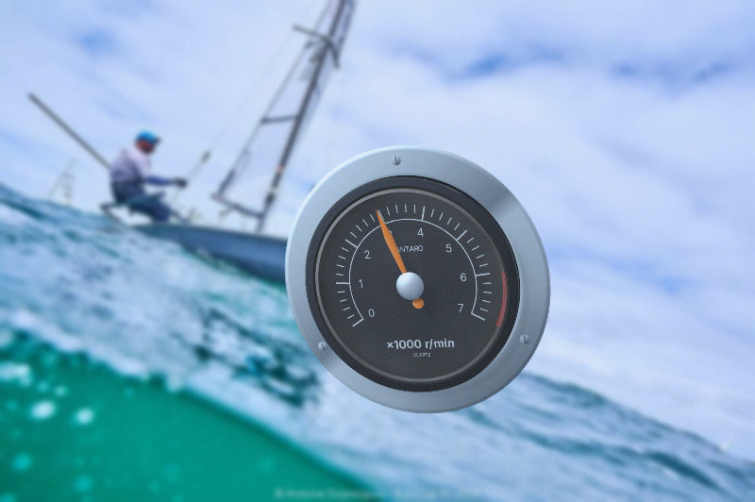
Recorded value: **3000** rpm
